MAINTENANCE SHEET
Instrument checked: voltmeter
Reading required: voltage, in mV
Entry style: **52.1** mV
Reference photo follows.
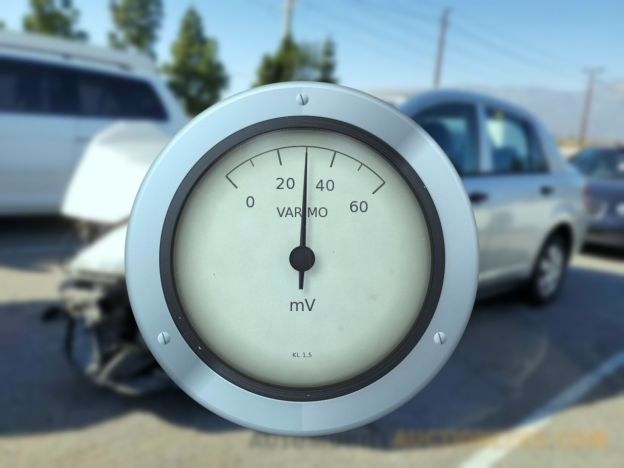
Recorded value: **30** mV
